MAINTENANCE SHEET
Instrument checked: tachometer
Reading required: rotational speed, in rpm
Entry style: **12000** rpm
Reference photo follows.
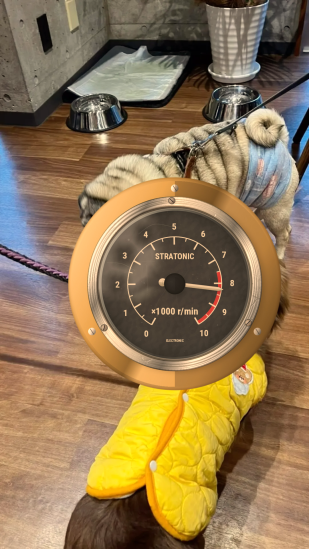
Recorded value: **8250** rpm
